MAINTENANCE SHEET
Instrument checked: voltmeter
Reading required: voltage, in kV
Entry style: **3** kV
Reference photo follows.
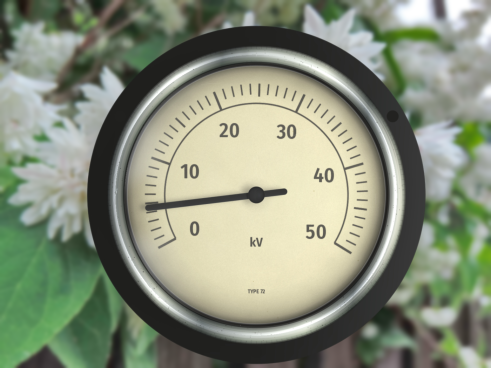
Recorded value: **4.5** kV
